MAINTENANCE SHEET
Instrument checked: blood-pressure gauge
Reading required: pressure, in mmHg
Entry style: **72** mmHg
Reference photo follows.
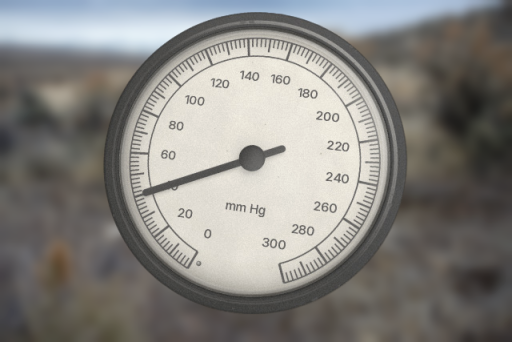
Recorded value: **40** mmHg
